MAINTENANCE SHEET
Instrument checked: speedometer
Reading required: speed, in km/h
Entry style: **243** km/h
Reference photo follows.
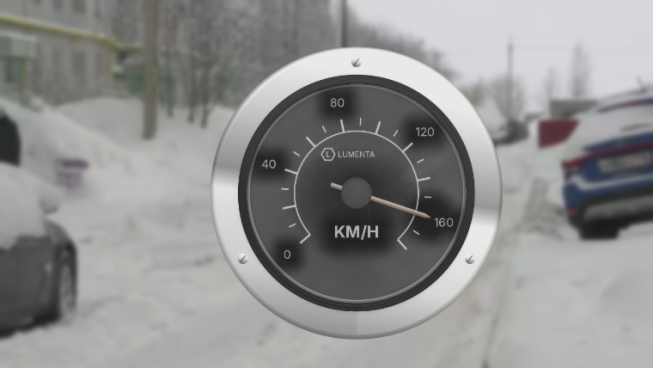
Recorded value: **160** km/h
